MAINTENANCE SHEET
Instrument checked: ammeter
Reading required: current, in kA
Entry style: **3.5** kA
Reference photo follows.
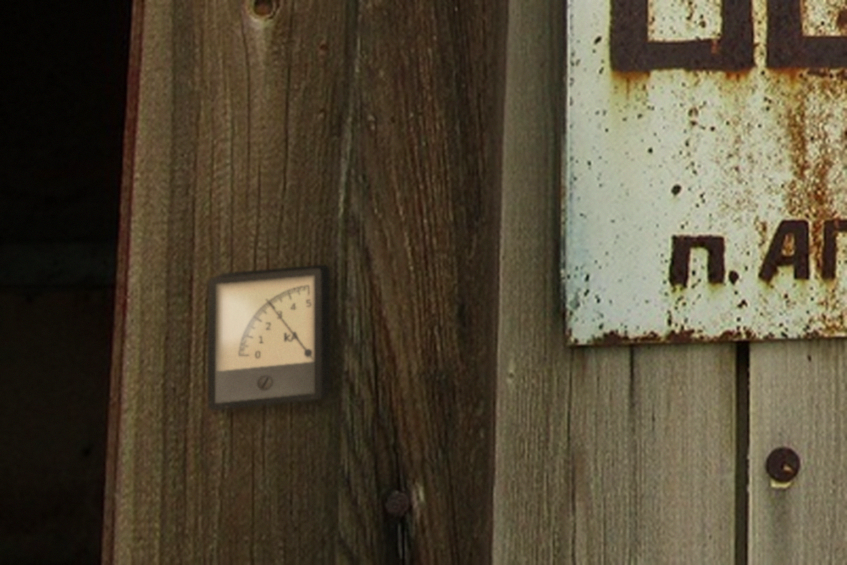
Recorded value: **3** kA
